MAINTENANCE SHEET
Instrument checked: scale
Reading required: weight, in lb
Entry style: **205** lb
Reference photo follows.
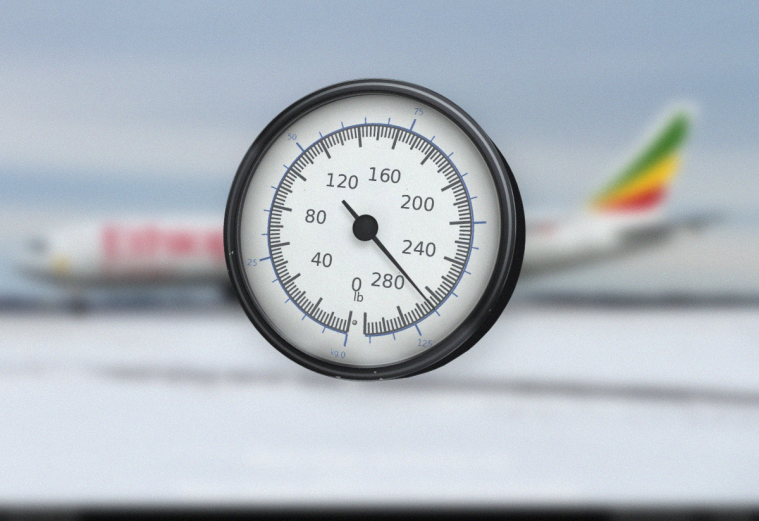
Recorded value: **264** lb
